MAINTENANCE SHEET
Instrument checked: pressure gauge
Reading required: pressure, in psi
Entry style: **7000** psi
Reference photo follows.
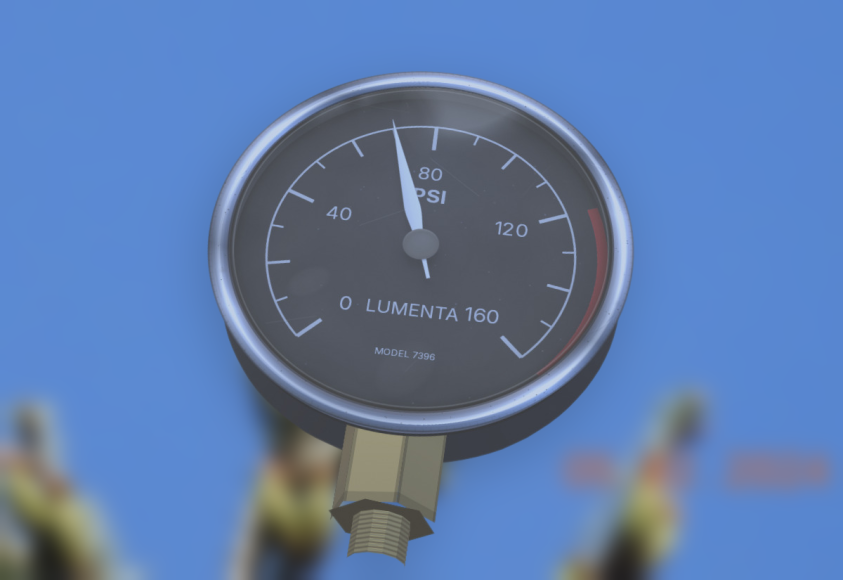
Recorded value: **70** psi
